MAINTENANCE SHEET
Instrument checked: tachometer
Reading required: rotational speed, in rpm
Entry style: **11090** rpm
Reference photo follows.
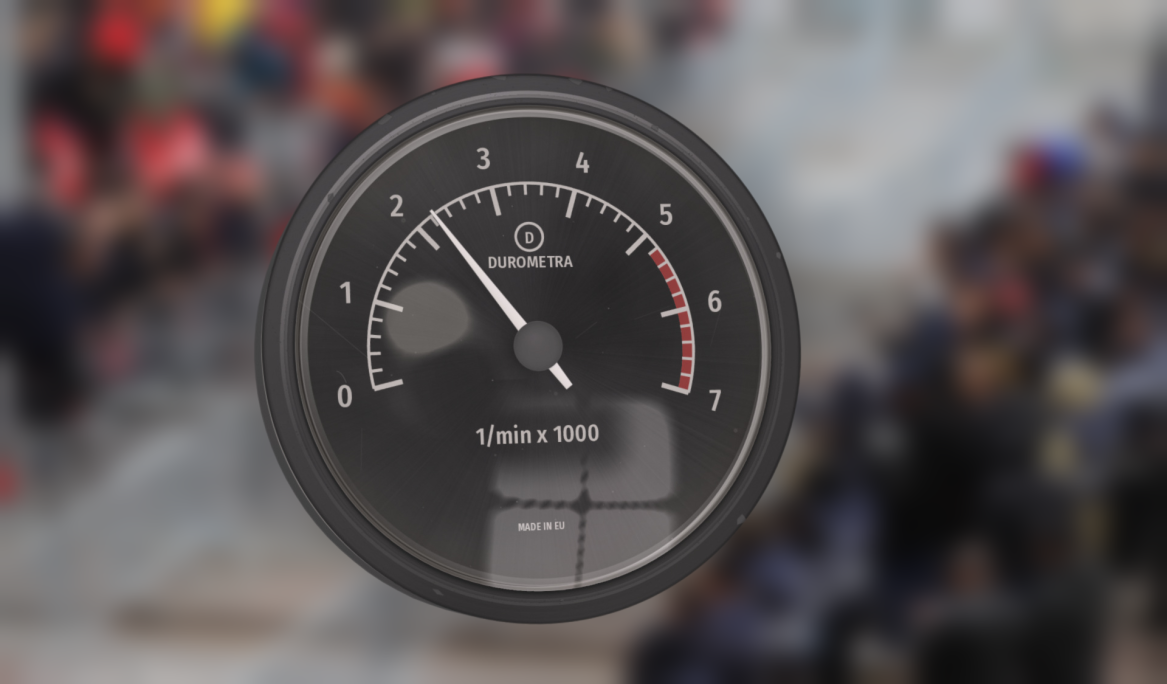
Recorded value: **2200** rpm
